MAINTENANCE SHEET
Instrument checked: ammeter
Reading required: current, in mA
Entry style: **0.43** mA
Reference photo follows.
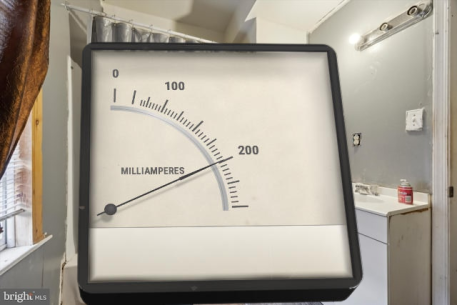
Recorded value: **200** mA
